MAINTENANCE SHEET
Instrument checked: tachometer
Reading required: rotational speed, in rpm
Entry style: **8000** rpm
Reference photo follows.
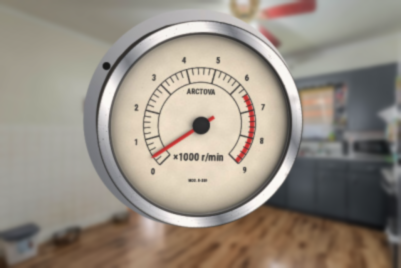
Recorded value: **400** rpm
